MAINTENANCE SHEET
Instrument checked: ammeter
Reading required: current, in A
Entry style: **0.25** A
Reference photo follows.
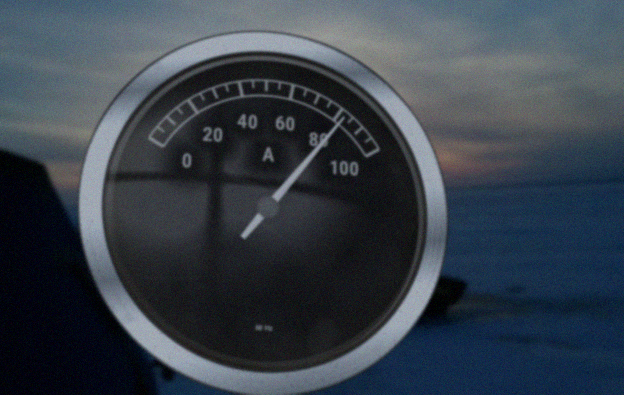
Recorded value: **82.5** A
